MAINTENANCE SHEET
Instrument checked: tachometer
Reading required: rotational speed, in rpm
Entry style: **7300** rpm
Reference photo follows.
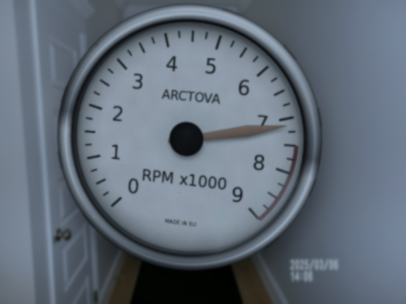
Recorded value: **7125** rpm
